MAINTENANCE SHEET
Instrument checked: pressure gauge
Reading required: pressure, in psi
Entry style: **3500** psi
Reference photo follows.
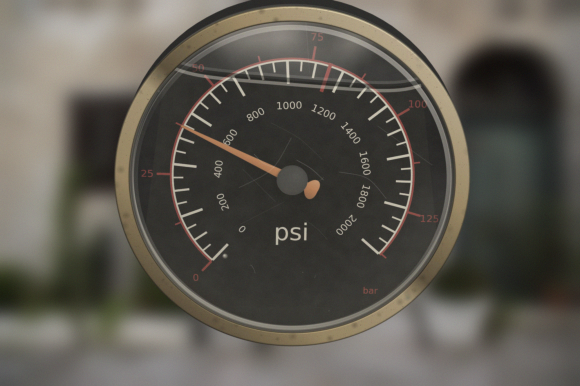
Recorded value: **550** psi
